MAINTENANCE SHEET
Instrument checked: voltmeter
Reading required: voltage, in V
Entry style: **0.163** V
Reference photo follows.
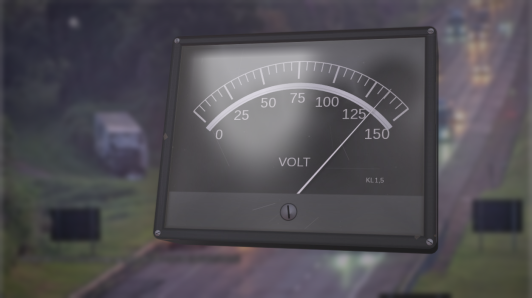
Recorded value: **135** V
